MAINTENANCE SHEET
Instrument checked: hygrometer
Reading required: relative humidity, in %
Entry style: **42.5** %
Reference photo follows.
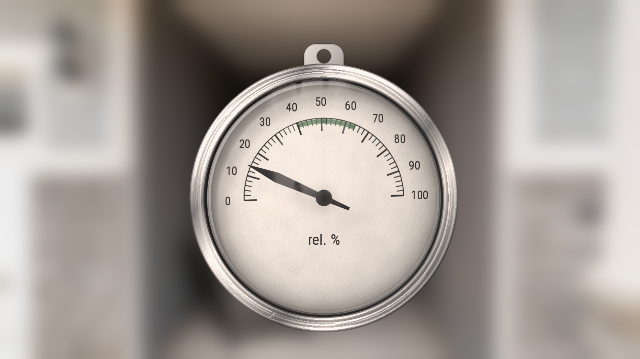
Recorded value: **14** %
